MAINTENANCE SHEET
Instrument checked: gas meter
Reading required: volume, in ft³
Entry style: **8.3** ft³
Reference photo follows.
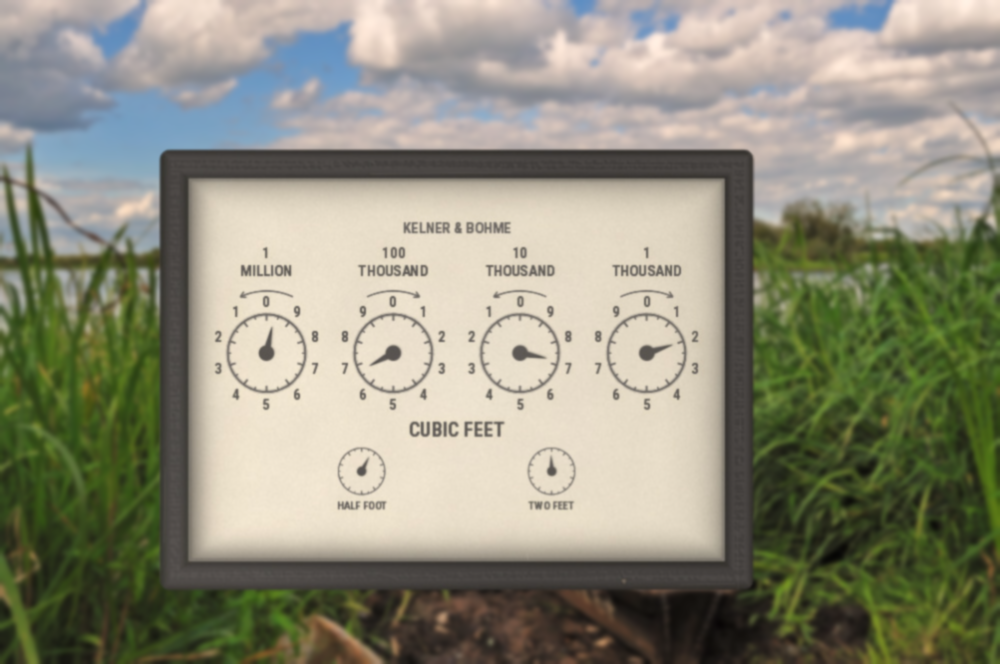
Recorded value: **967200** ft³
